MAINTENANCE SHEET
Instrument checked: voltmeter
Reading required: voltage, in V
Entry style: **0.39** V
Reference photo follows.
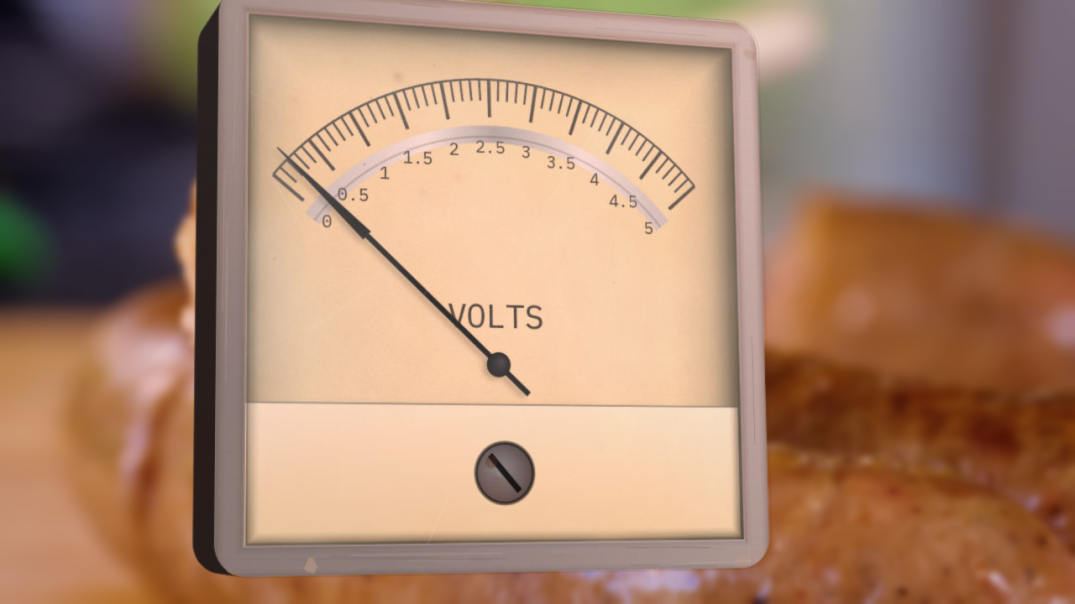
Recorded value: **0.2** V
